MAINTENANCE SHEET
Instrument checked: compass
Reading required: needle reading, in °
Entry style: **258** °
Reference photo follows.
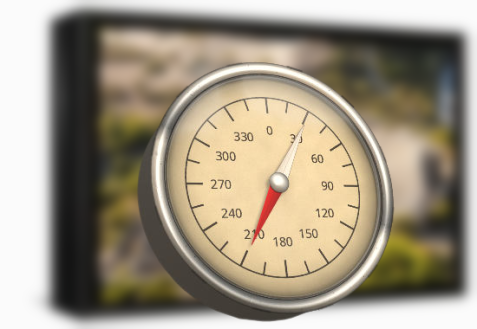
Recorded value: **210** °
